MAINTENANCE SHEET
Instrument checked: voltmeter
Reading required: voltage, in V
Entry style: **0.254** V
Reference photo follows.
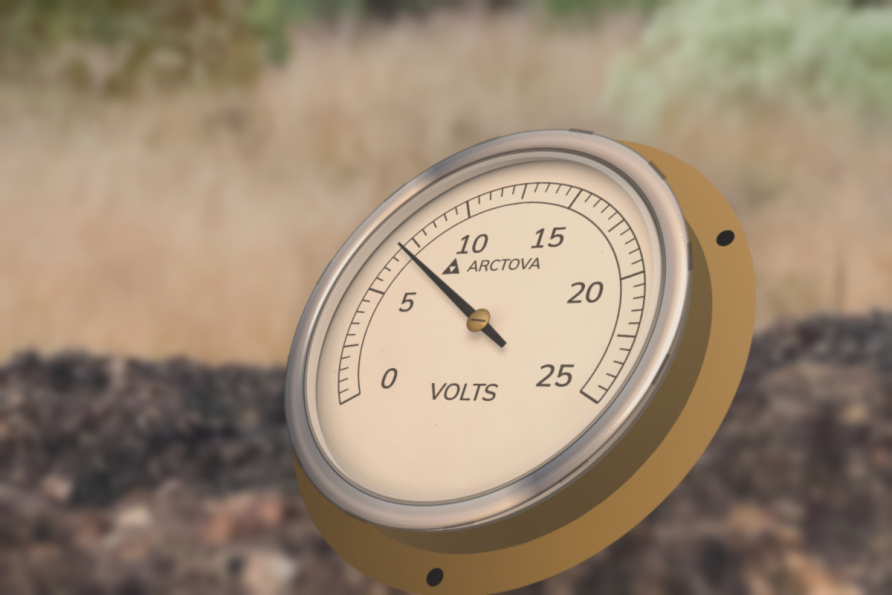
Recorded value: **7** V
